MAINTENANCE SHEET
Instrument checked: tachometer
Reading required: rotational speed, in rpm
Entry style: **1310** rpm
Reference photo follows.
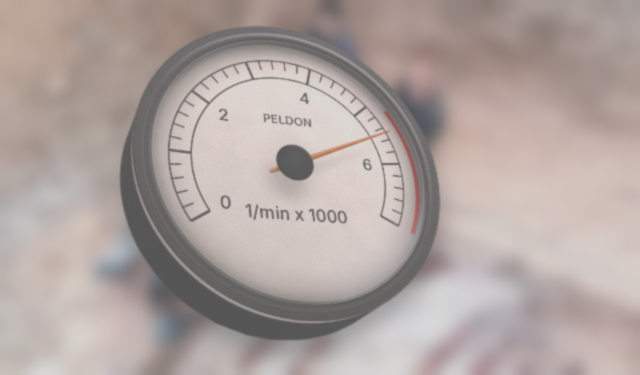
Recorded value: **5500** rpm
